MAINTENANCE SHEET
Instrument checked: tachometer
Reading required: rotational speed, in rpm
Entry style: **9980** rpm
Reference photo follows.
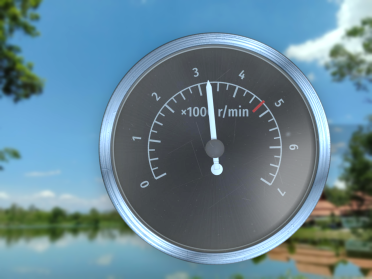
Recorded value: **3250** rpm
